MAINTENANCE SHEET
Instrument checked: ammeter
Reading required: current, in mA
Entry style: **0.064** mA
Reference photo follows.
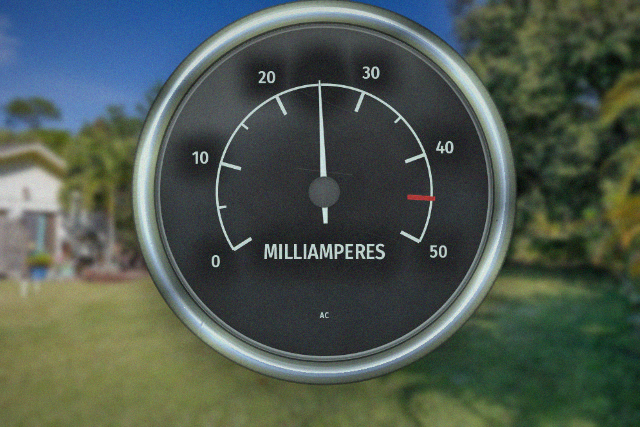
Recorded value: **25** mA
